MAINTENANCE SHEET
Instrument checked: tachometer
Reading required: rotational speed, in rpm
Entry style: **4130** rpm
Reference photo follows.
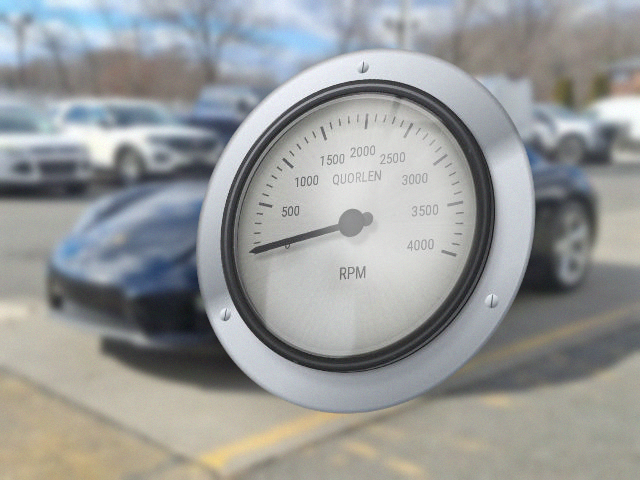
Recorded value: **0** rpm
